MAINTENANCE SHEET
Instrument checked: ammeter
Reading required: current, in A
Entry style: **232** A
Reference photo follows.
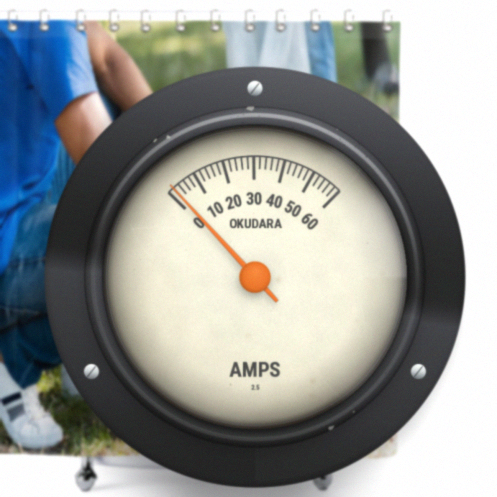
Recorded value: **2** A
